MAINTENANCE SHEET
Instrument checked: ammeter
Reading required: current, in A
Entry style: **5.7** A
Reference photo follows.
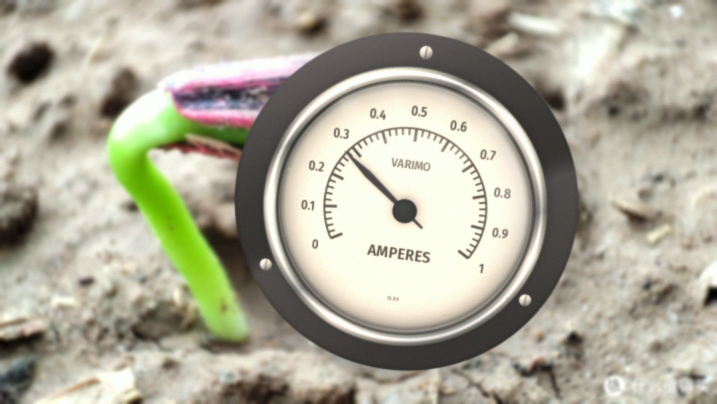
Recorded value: **0.28** A
